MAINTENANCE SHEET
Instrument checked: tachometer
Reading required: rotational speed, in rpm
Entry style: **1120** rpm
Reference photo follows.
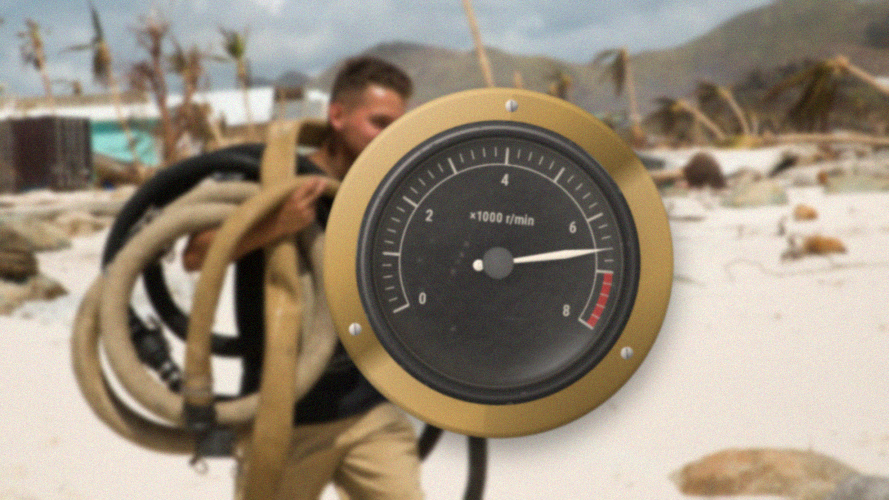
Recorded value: **6600** rpm
